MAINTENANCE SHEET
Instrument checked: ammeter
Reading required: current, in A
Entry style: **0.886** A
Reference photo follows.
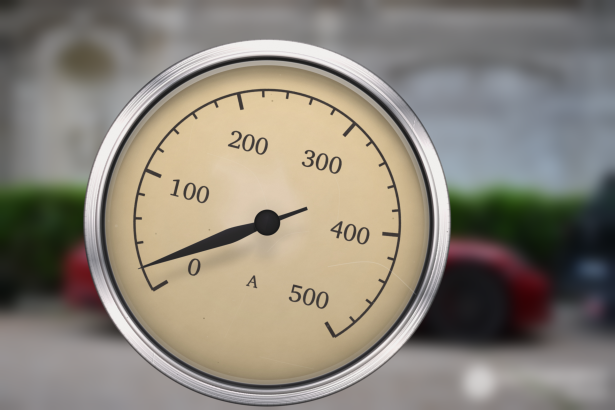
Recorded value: **20** A
